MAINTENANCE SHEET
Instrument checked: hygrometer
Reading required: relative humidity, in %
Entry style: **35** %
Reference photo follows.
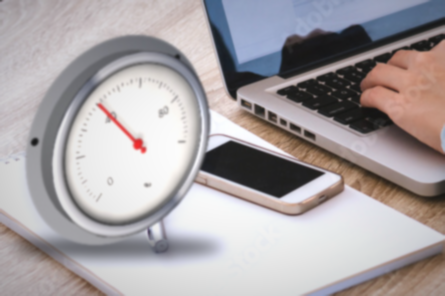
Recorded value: **40** %
